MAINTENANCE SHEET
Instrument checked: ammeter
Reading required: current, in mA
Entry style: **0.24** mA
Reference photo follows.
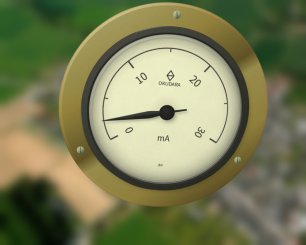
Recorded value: **2.5** mA
